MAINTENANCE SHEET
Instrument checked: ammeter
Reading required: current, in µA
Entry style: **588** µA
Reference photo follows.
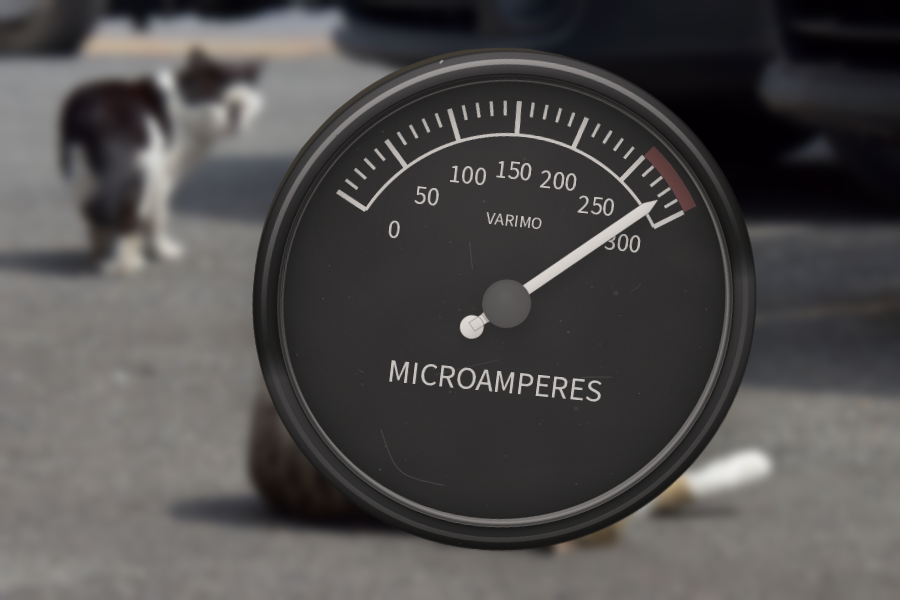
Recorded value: **280** µA
